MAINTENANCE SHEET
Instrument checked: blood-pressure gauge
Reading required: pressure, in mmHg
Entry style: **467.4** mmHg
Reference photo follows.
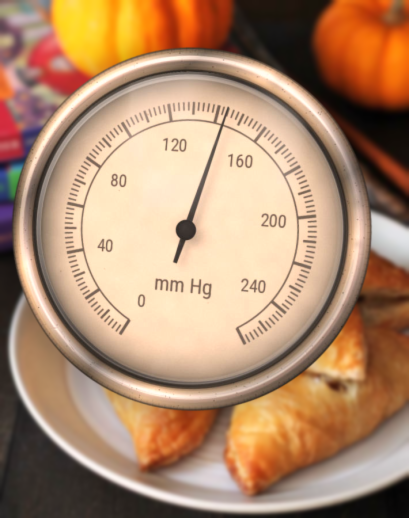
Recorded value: **144** mmHg
